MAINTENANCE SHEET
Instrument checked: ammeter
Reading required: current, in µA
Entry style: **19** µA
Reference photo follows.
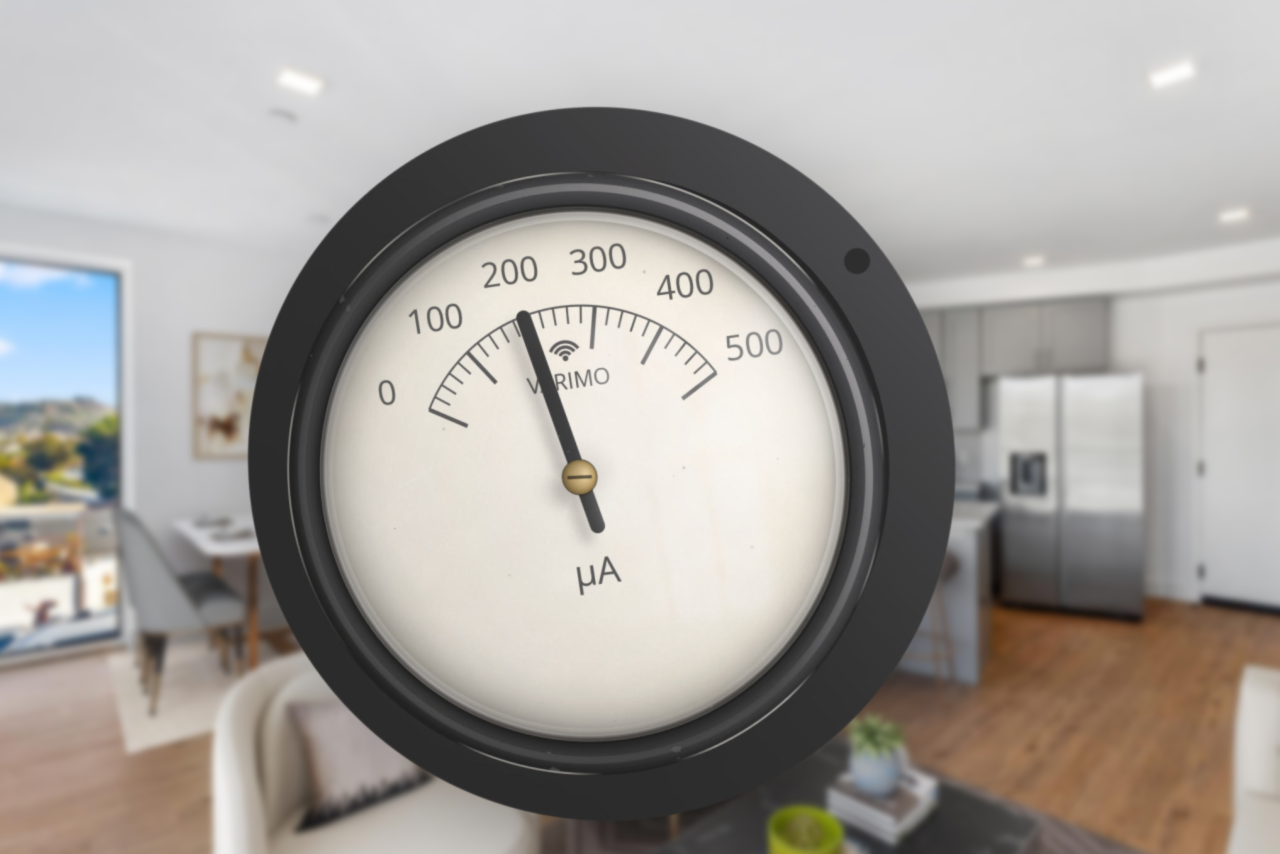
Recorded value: **200** µA
